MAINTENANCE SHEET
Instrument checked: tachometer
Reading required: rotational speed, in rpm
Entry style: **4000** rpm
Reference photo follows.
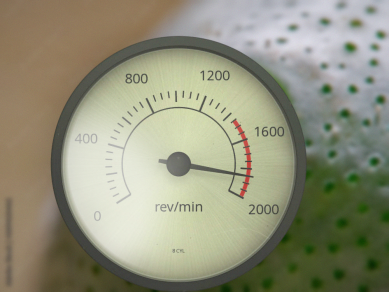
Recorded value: **1850** rpm
